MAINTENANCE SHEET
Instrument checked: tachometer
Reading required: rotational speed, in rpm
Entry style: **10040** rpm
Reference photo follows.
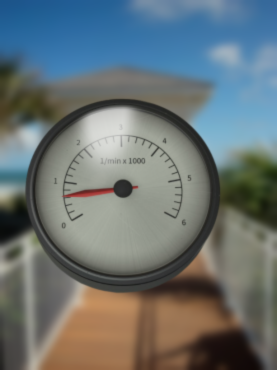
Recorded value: **600** rpm
